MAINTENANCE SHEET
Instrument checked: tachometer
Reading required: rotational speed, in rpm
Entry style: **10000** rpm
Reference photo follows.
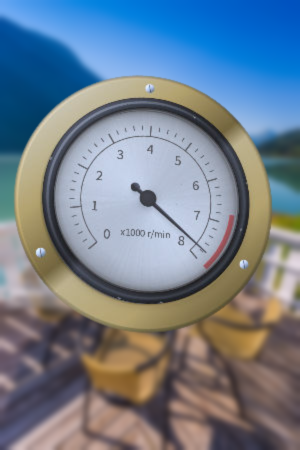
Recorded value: **7800** rpm
